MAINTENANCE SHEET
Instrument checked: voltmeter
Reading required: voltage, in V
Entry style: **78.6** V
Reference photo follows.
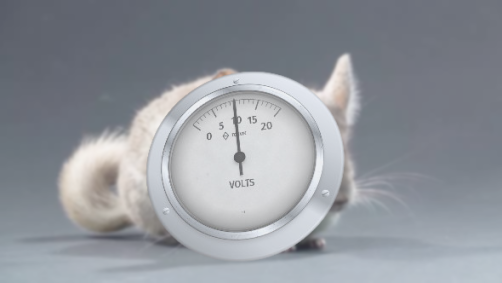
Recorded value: **10** V
